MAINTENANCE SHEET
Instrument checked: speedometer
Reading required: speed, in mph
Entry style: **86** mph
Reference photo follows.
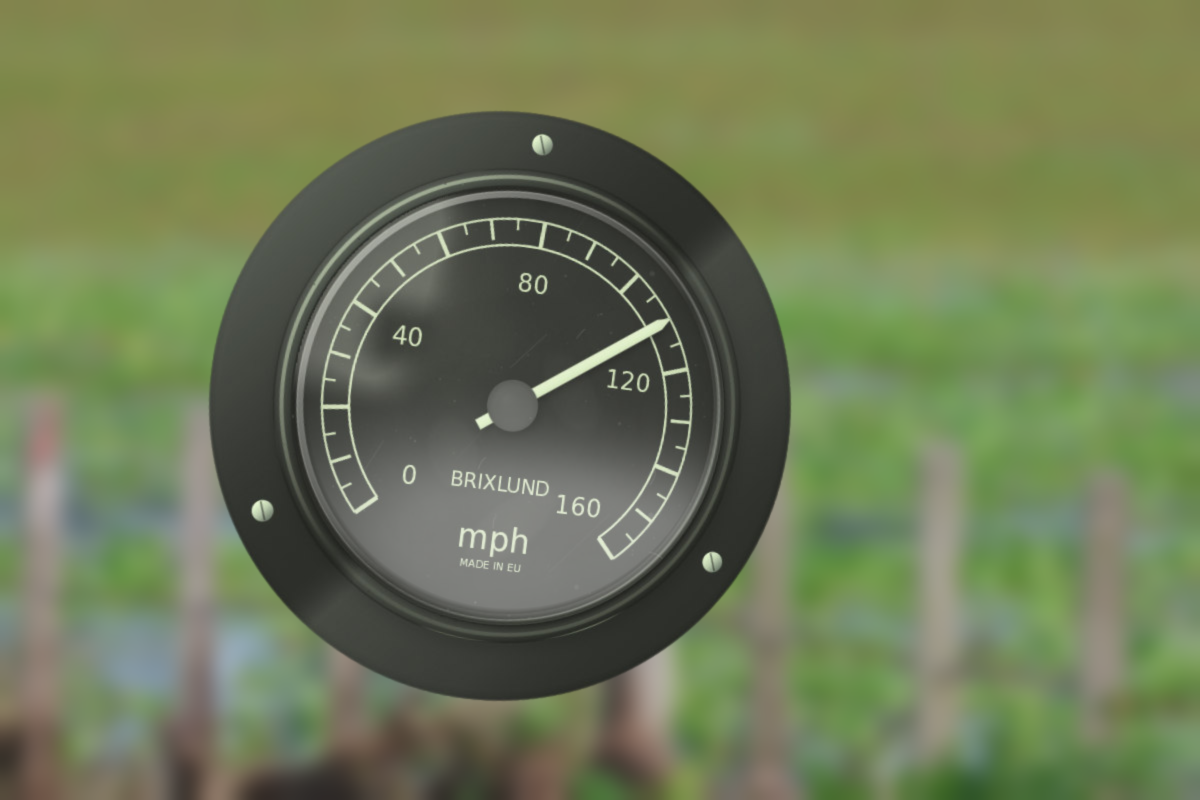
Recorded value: **110** mph
